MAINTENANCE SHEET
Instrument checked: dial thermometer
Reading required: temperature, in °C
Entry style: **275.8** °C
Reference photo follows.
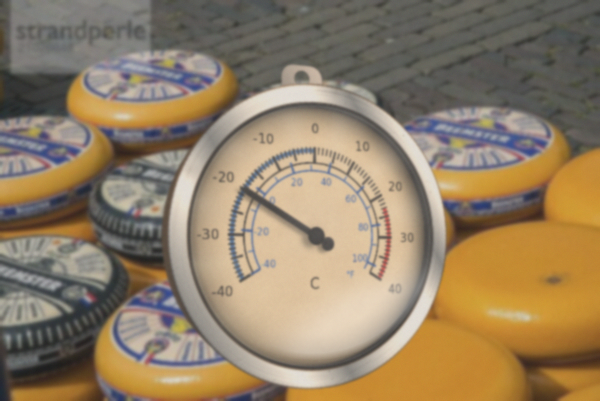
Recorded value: **-20** °C
